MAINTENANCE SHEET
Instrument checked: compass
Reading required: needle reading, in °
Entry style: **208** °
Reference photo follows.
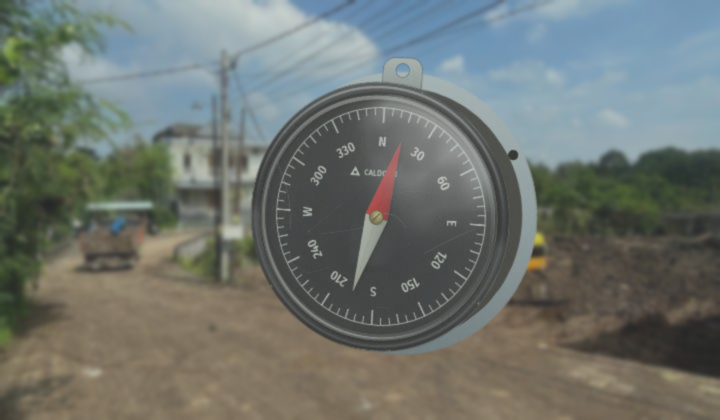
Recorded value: **15** °
